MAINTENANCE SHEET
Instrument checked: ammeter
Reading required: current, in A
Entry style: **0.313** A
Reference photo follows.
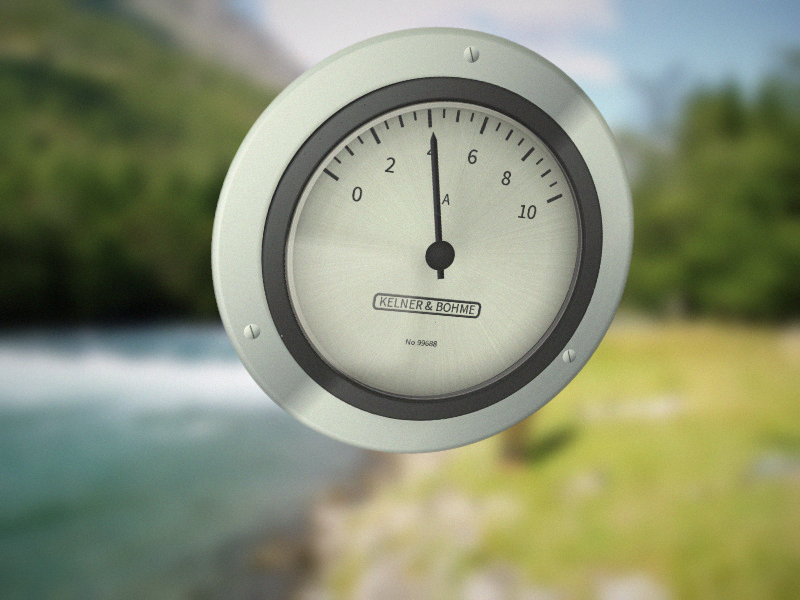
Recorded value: **4** A
